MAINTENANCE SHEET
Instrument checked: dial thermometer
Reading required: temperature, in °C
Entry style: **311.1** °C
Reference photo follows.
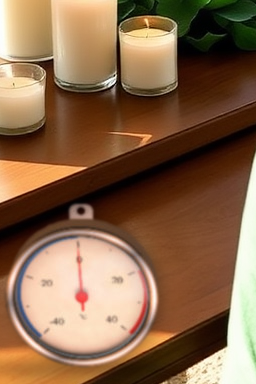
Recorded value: **0** °C
